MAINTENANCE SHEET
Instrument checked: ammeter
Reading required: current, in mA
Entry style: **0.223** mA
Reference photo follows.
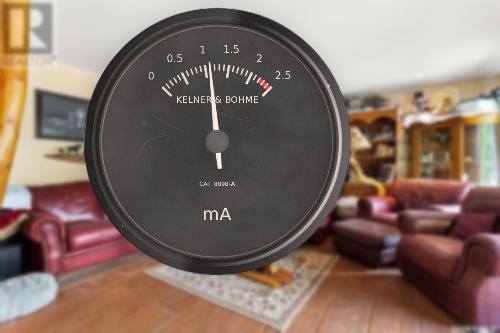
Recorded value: **1.1** mA
